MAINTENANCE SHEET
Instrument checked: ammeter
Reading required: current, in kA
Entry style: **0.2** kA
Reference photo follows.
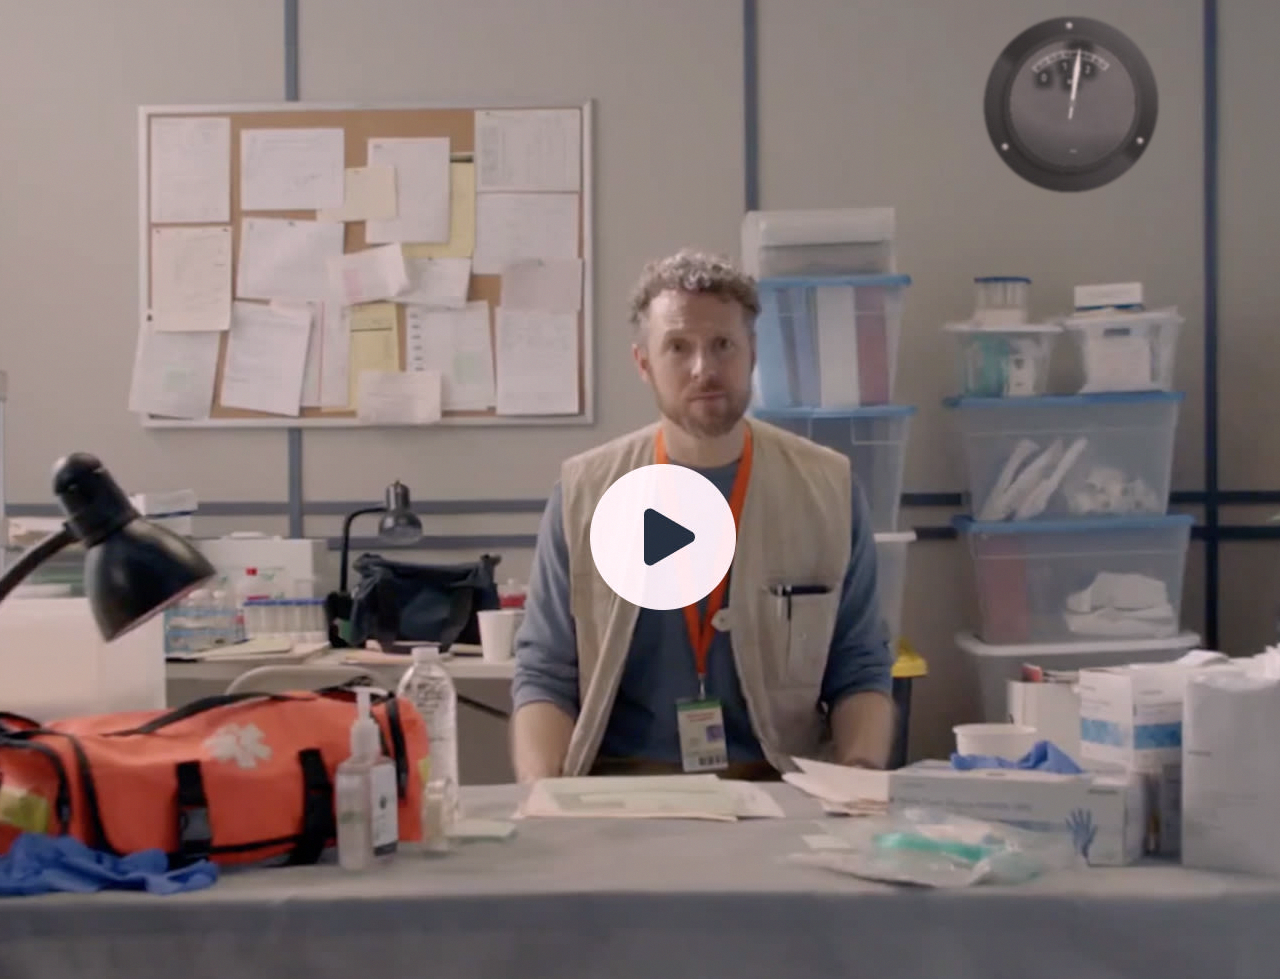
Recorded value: **1.5** kA
